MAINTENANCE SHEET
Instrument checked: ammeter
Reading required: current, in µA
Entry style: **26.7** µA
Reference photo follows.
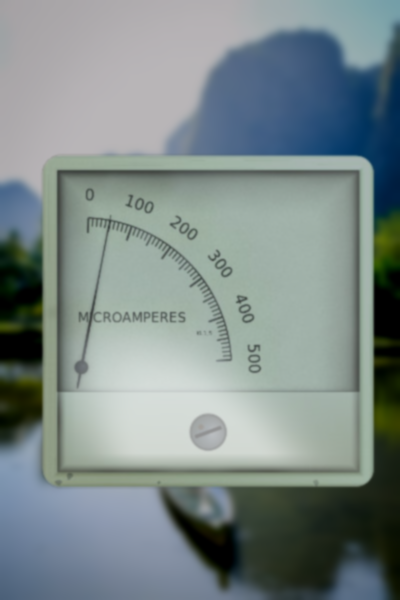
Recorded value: **50** µA
